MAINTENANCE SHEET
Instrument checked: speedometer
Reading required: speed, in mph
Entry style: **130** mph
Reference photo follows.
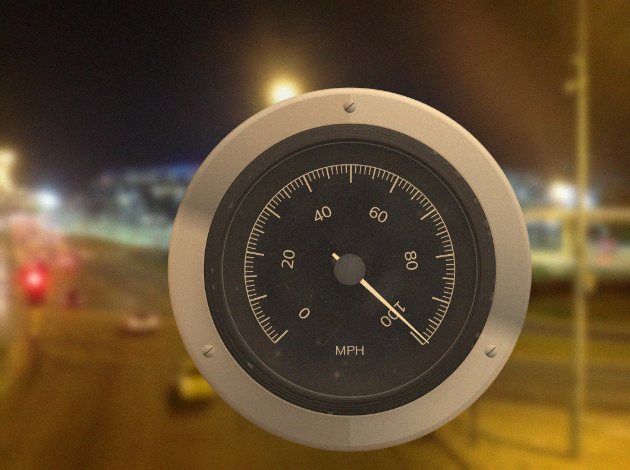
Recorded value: **99** mph
